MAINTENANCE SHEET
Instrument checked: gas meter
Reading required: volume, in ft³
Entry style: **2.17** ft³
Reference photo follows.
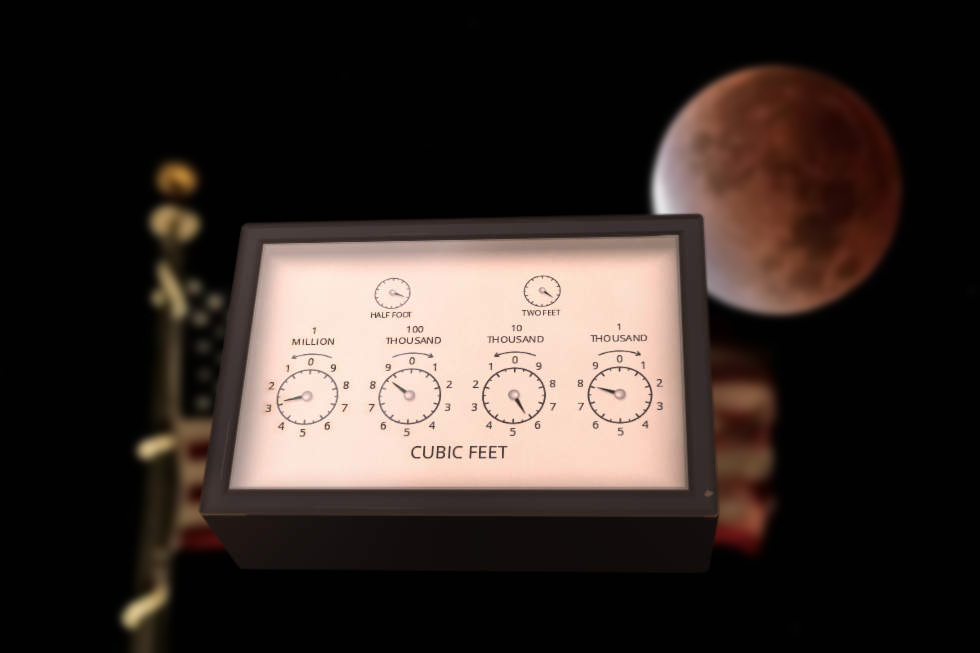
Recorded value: **285800** ft³
